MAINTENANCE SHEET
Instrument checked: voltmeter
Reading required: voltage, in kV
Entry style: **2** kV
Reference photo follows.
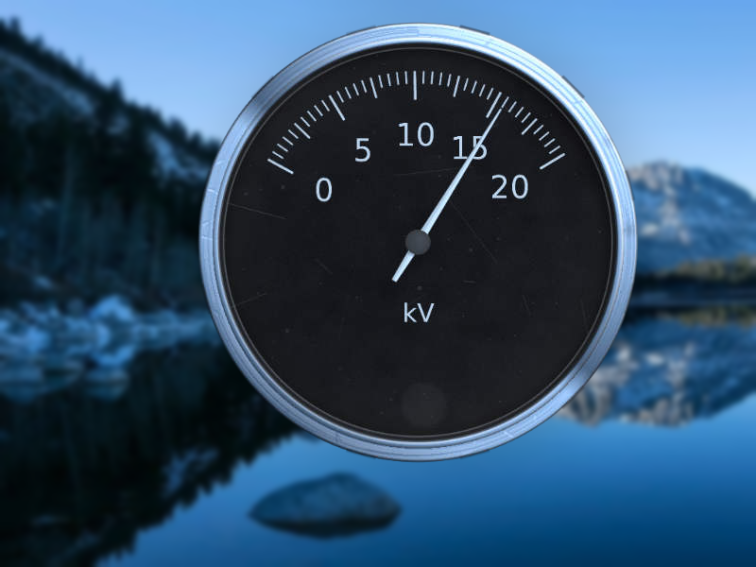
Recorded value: **15.5** kV
